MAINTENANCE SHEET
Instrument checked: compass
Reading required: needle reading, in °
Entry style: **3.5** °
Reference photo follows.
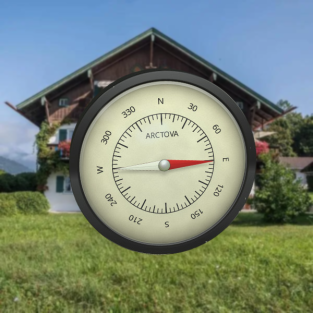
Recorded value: **90** °
